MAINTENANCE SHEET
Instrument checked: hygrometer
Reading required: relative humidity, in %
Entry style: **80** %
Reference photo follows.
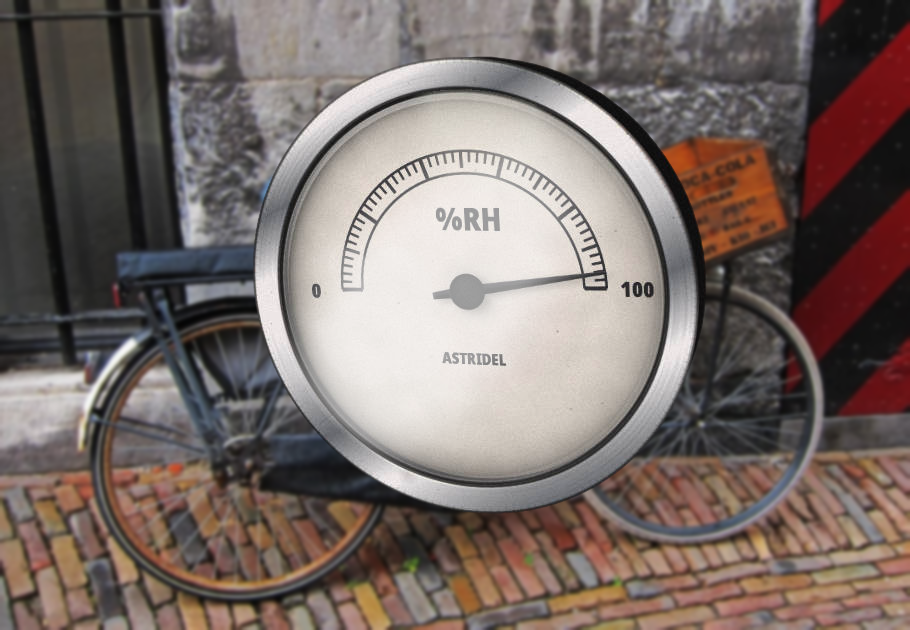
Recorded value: **96** %
